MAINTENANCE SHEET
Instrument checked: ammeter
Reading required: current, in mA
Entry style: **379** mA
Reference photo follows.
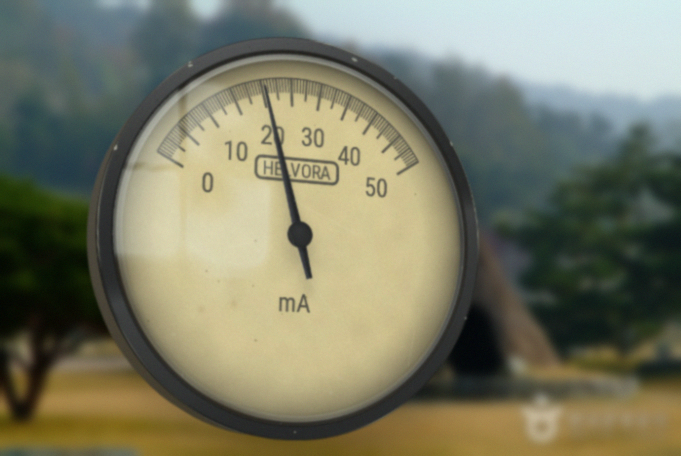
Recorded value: **20** mA
